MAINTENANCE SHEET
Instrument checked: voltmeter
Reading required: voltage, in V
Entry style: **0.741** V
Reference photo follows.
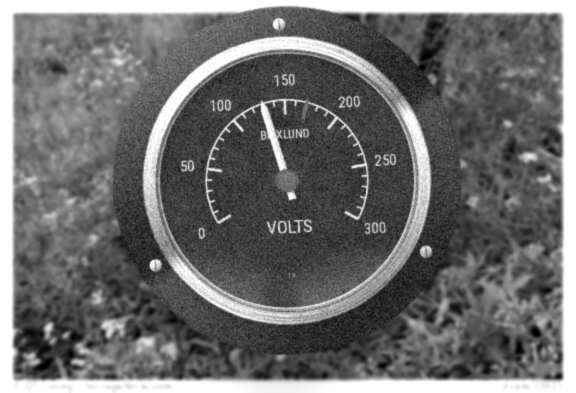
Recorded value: **130** V
